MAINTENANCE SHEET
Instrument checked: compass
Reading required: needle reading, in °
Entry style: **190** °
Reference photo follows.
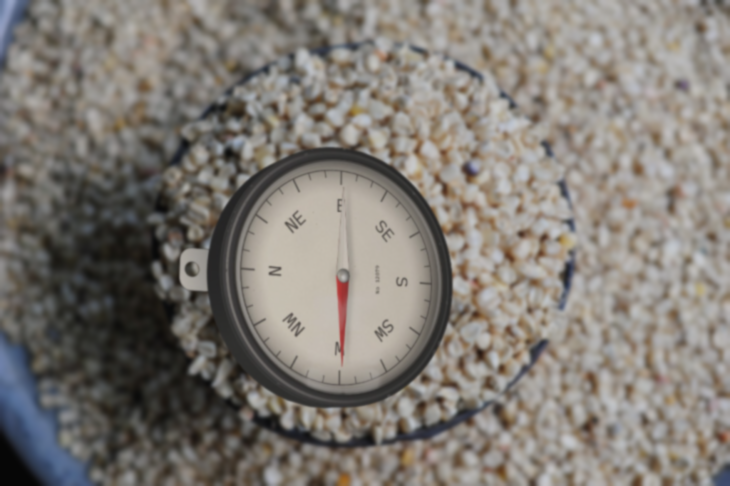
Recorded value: **270** °
